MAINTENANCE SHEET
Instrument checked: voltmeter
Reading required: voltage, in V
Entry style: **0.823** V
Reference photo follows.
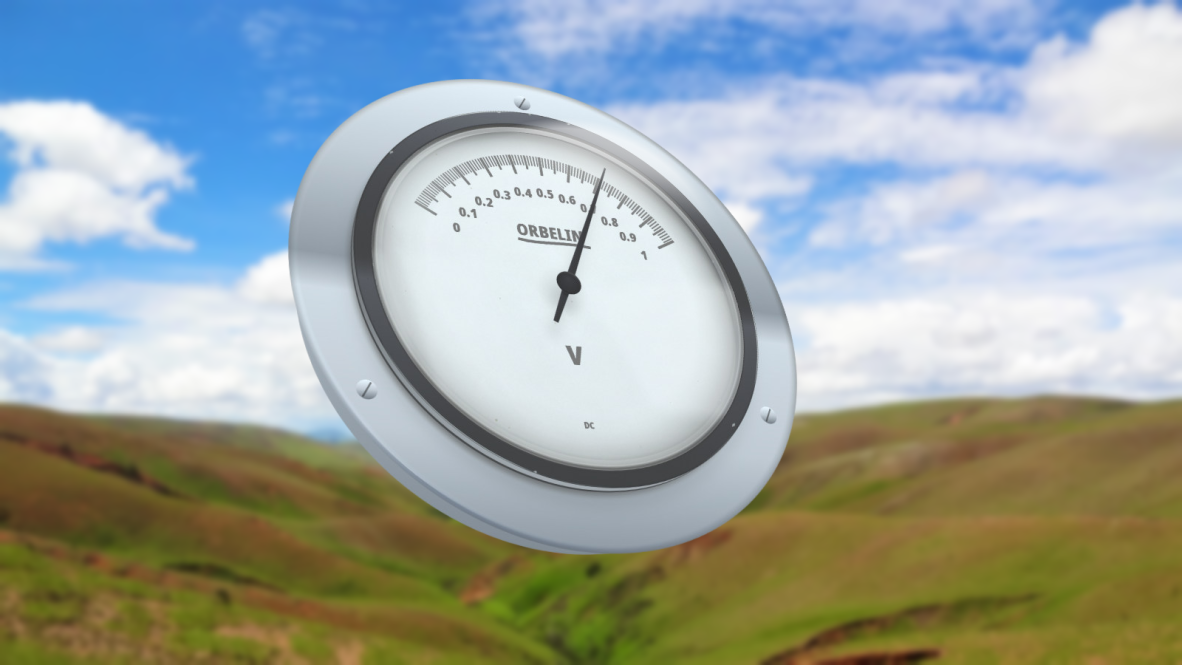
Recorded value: **0.7** V
